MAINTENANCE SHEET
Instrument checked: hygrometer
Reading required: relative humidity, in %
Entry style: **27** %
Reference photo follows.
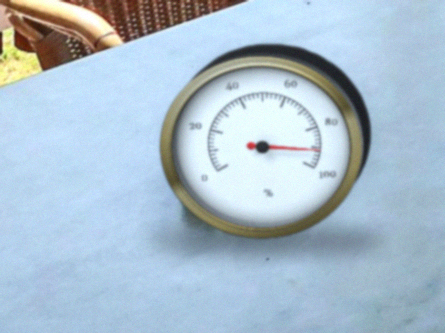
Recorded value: **90** %
